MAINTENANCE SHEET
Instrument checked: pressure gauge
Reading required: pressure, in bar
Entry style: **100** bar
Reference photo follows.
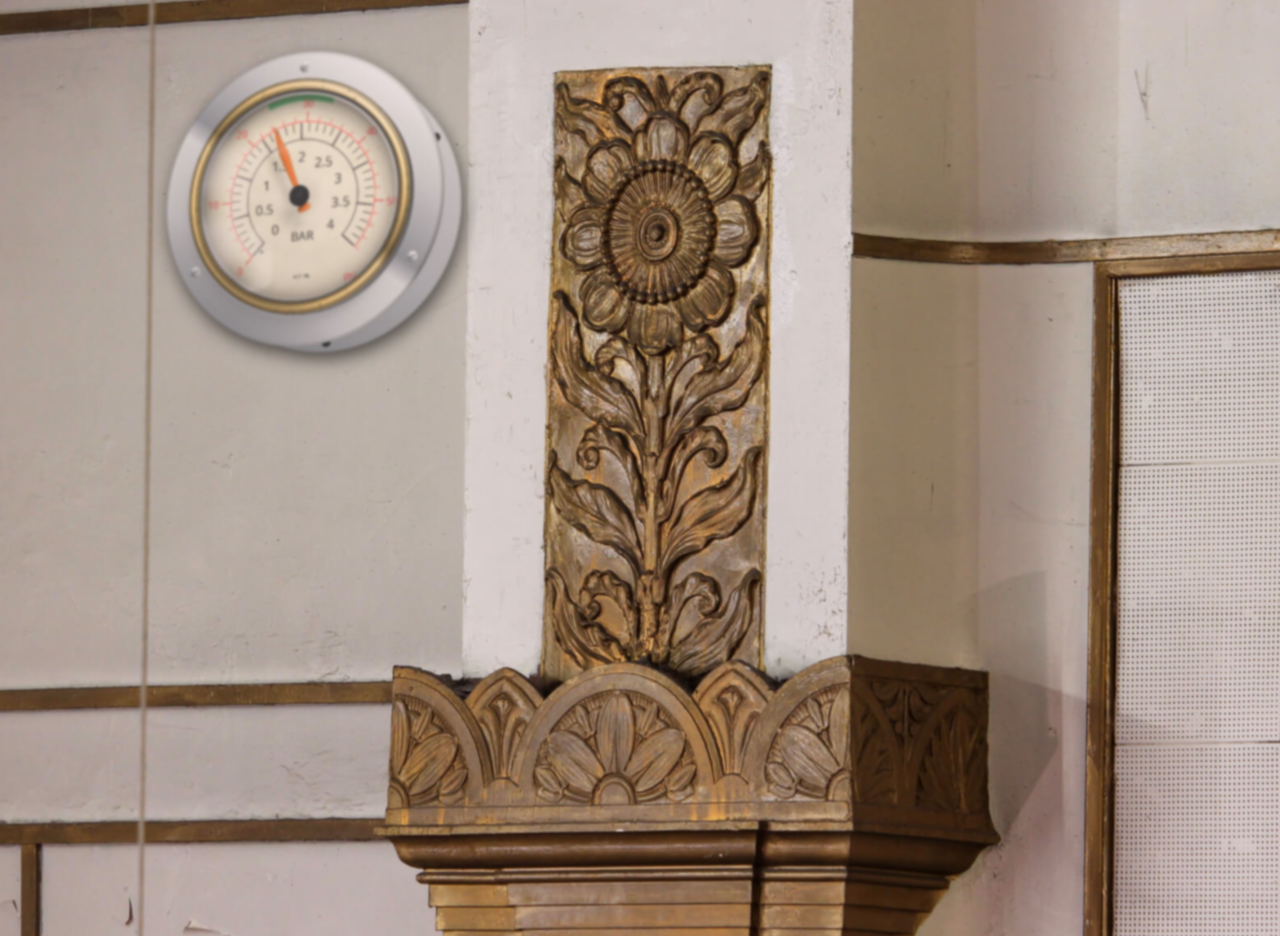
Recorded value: **1.7** bar
